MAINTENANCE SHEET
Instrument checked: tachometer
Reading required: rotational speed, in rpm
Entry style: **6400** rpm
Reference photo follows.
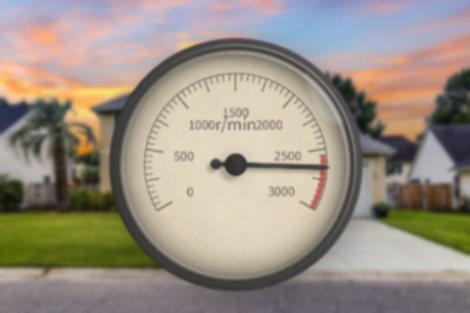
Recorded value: **2650** rpm
